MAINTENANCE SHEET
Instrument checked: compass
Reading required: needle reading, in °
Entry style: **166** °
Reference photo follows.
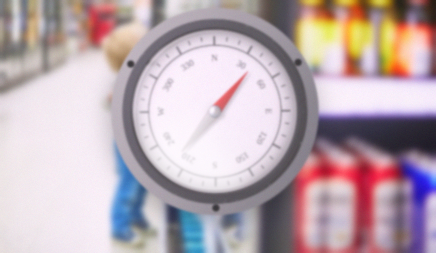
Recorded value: **40** °
